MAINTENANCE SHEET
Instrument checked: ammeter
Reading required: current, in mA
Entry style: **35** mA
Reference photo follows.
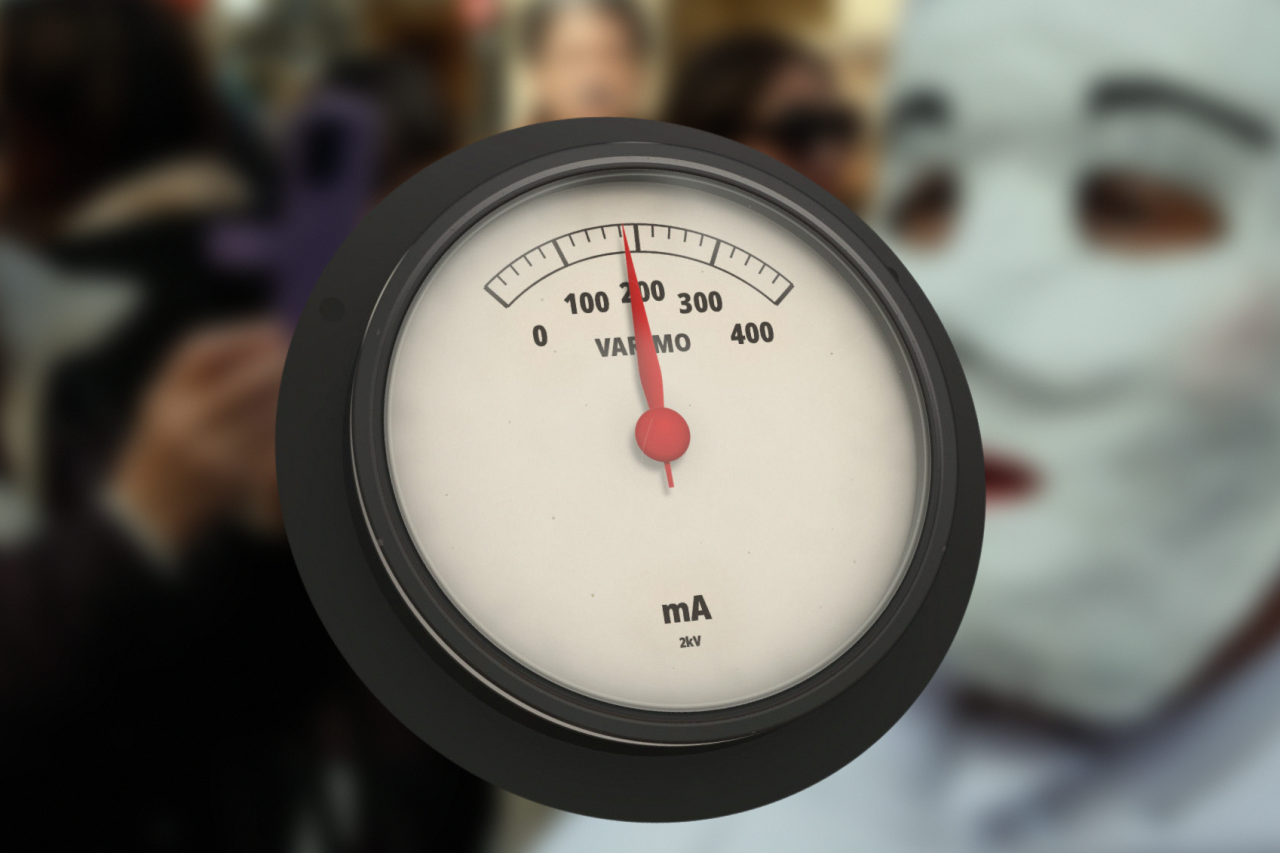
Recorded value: **180** mA
